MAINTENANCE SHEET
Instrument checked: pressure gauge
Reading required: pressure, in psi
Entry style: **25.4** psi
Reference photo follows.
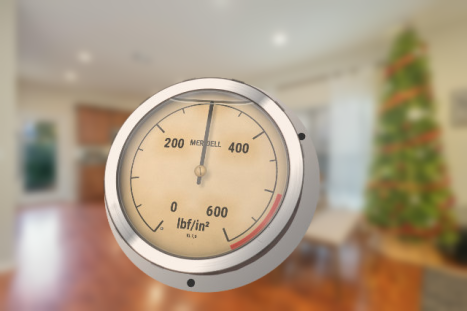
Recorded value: **300** psi
